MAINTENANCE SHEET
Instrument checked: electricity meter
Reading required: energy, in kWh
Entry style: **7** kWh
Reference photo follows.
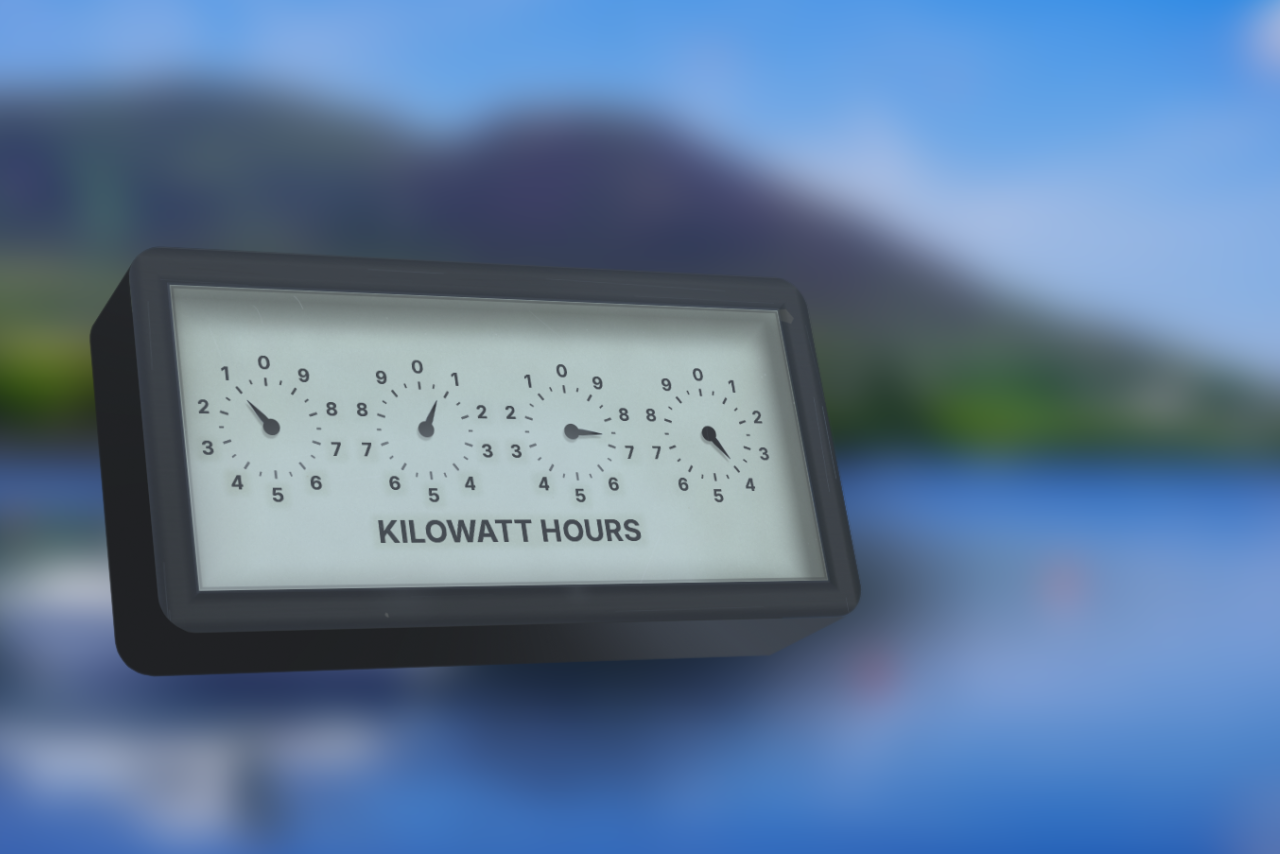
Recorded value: **1074** kWh
